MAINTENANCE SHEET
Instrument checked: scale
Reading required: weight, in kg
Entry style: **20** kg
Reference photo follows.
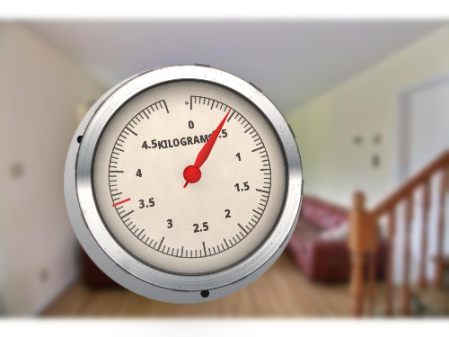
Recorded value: **0.45** kg
